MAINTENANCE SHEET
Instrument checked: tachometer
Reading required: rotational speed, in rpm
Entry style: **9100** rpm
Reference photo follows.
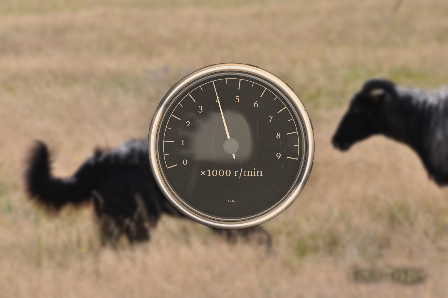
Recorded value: **4000** rpm
